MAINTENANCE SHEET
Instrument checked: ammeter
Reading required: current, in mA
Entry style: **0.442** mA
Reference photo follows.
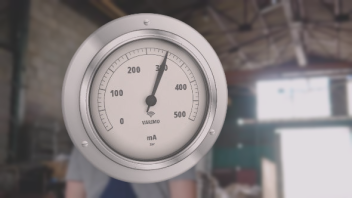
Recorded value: **300** mA
